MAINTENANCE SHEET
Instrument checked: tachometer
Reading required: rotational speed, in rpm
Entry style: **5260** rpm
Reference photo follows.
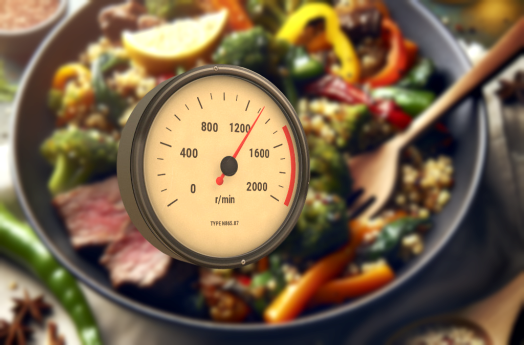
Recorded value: **1300** rpm
